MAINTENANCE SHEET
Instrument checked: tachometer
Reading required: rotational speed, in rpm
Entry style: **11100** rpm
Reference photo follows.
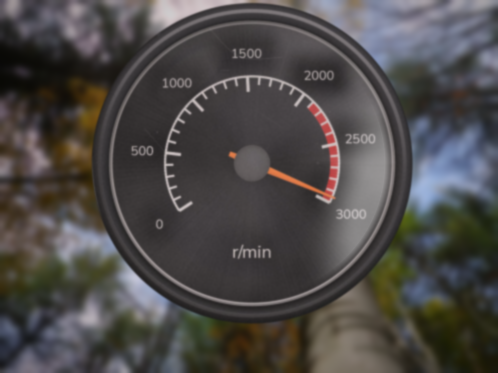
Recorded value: **2950** rpm
